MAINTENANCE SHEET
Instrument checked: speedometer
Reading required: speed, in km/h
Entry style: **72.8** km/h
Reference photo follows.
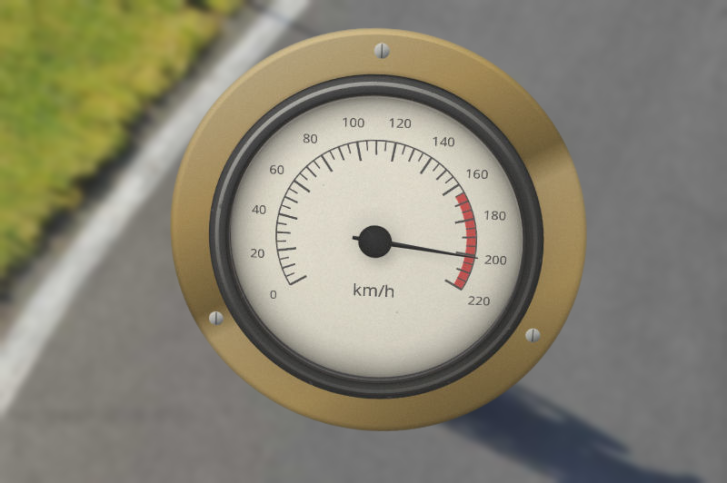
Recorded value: **200** km/h
